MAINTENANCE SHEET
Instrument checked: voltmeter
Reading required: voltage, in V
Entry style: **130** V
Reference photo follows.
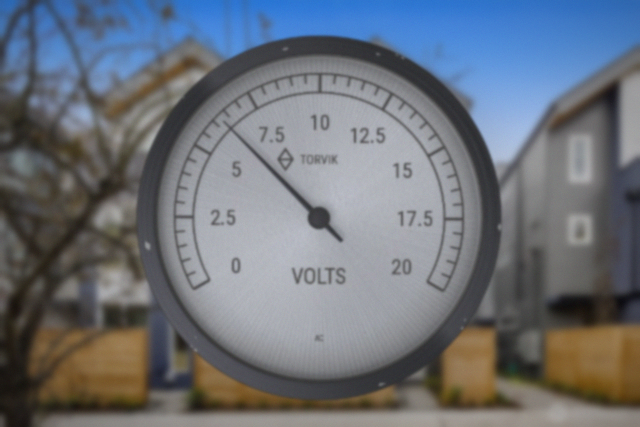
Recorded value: **6.25** V
